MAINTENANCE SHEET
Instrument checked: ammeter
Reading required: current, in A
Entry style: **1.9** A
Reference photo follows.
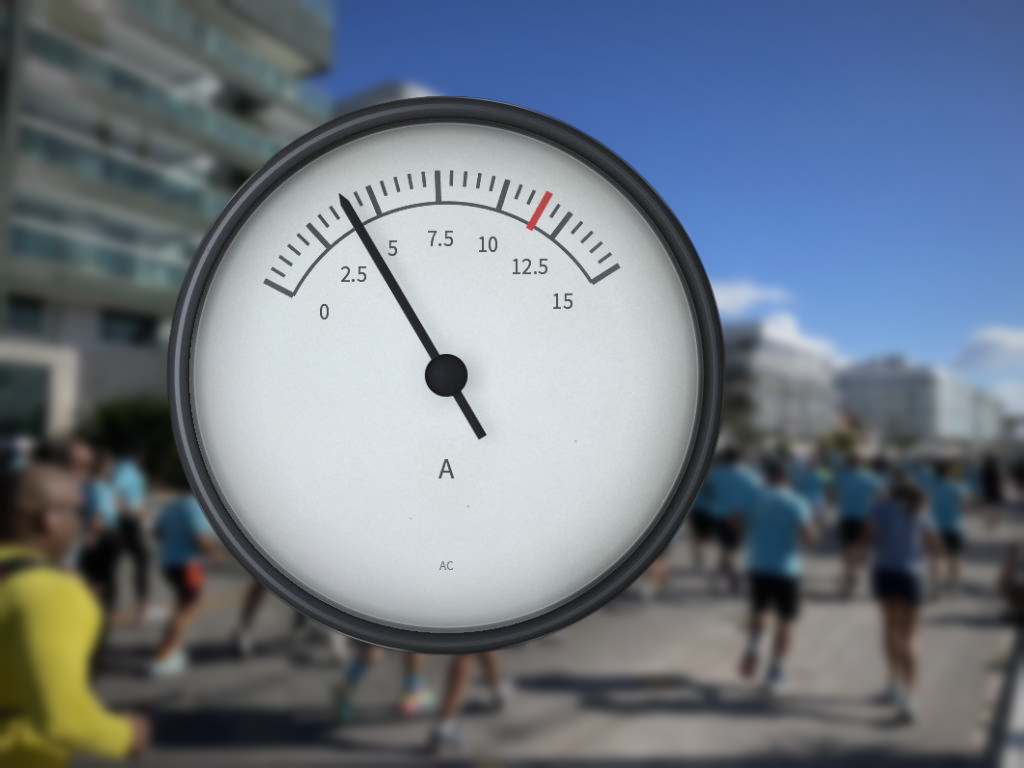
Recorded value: **4** A
